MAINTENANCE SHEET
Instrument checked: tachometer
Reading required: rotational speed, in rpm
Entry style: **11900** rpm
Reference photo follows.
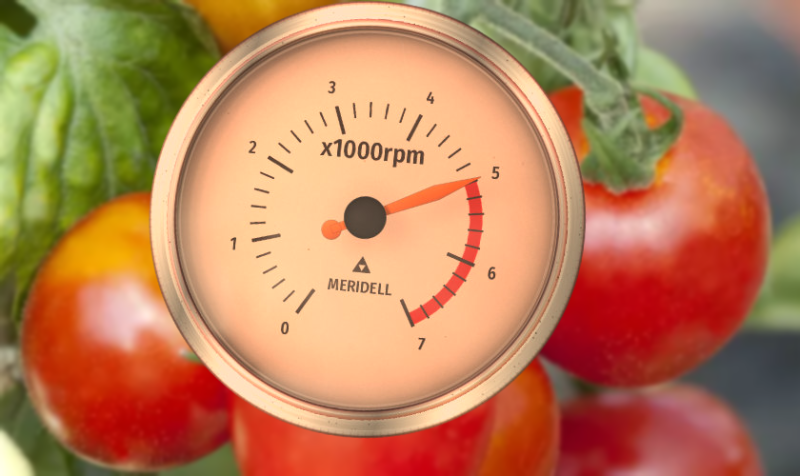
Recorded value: **5000** rpm
